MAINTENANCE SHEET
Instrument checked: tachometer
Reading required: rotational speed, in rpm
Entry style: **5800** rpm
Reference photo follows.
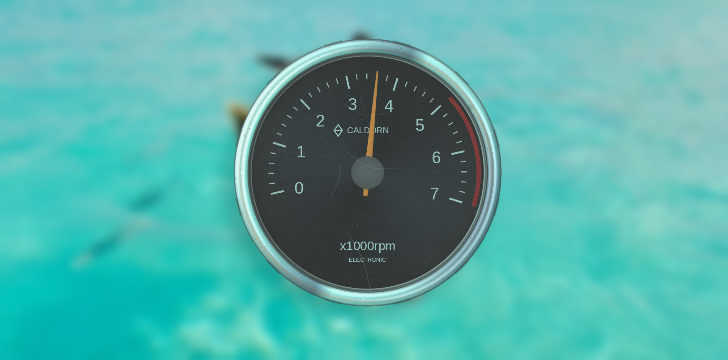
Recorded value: **3600** rpm
